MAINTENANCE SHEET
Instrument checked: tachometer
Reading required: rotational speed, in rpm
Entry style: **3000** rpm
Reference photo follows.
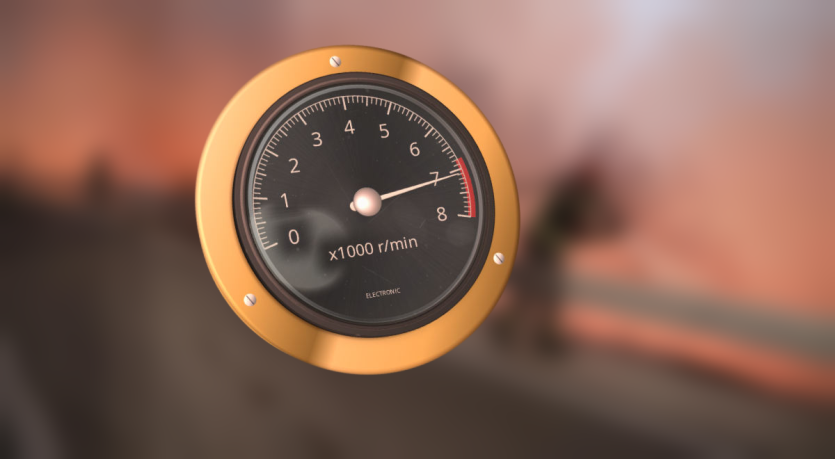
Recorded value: **7100** rpm
